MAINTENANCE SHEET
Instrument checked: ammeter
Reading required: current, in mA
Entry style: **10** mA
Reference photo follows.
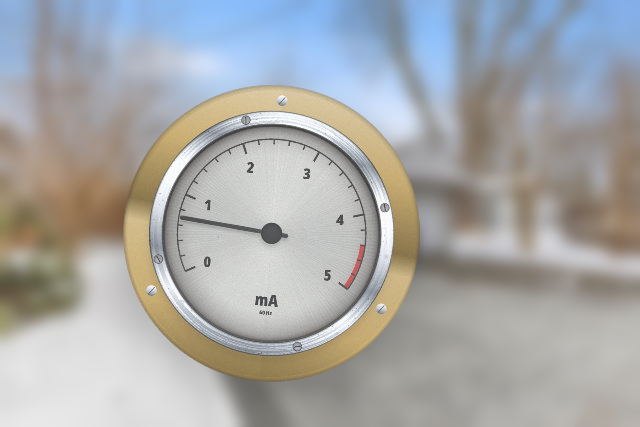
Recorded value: **0.7** mA
